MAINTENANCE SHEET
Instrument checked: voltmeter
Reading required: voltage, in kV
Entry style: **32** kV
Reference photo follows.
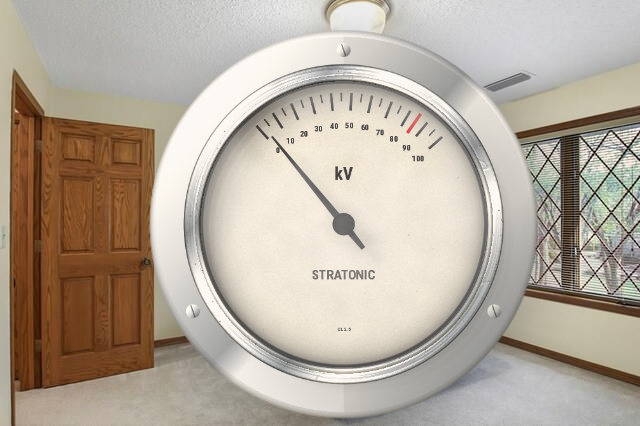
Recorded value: **2.5** kV
